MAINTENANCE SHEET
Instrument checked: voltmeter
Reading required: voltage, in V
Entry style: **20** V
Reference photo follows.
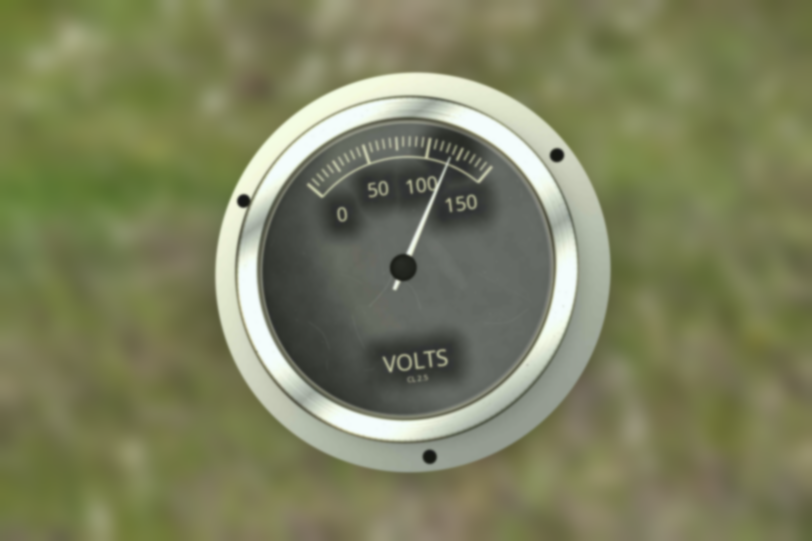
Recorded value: **120** V
